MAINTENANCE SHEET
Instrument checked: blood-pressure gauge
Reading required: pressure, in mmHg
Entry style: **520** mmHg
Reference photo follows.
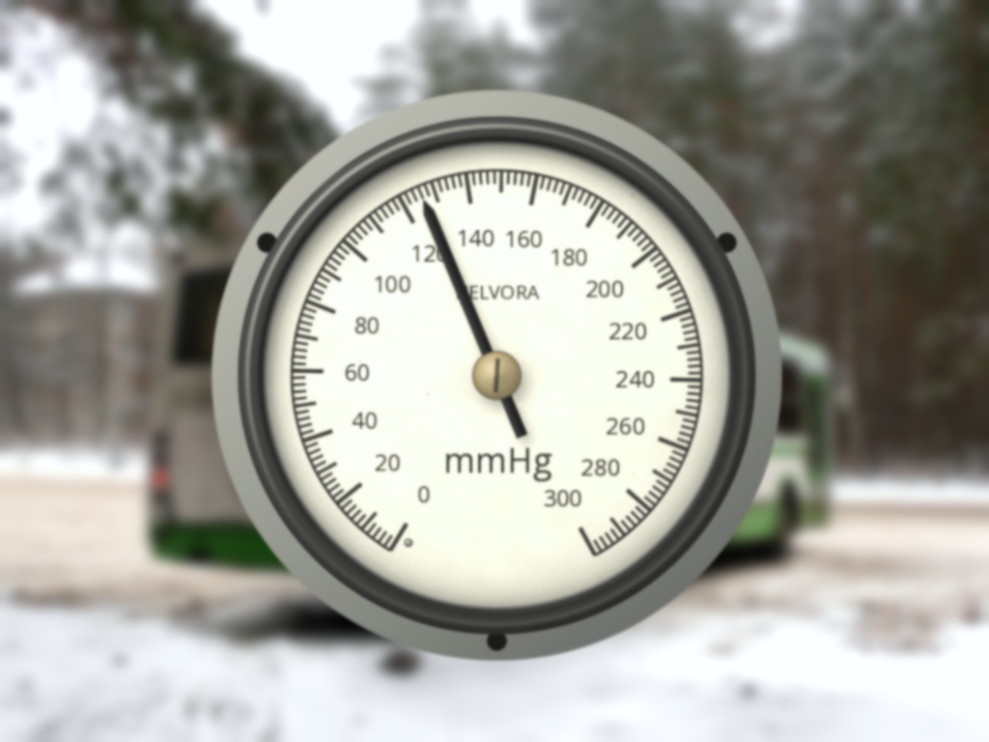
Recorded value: **126** mmHg
